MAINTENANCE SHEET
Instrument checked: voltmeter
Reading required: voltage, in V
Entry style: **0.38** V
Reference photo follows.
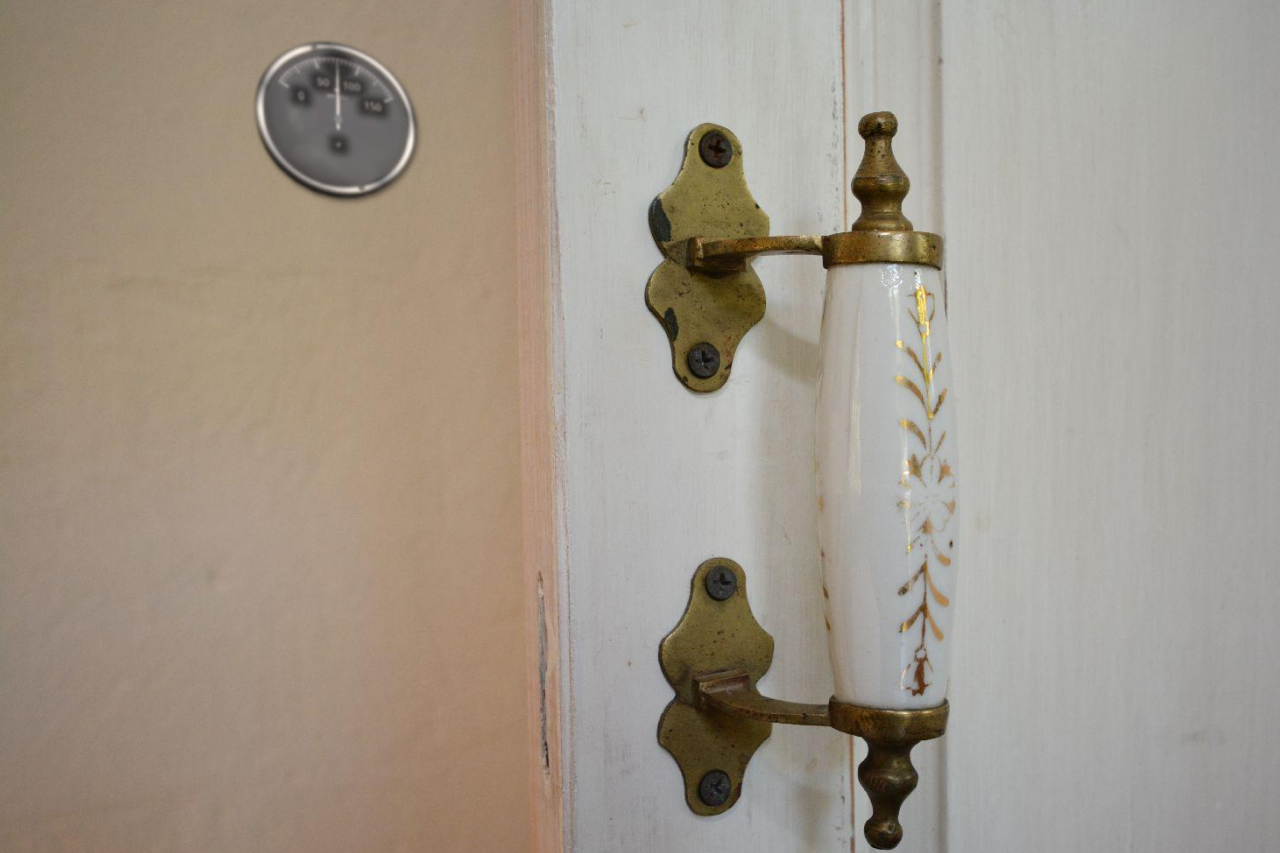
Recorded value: **75** V
